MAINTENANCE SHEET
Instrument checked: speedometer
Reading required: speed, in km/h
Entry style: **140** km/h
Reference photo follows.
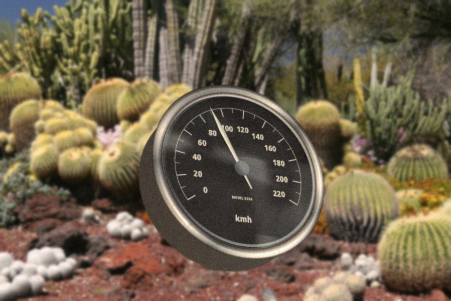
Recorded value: **90** km/h
